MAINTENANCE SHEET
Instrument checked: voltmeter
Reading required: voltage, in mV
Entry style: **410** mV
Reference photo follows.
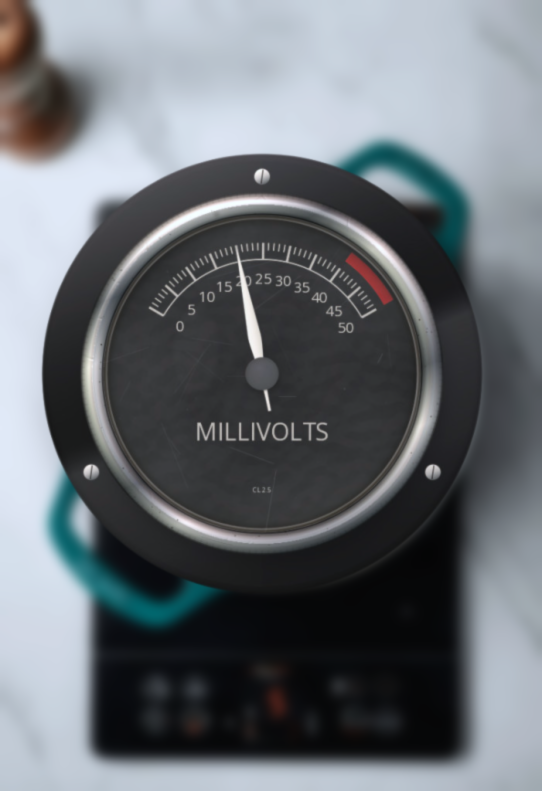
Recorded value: **20** mV
